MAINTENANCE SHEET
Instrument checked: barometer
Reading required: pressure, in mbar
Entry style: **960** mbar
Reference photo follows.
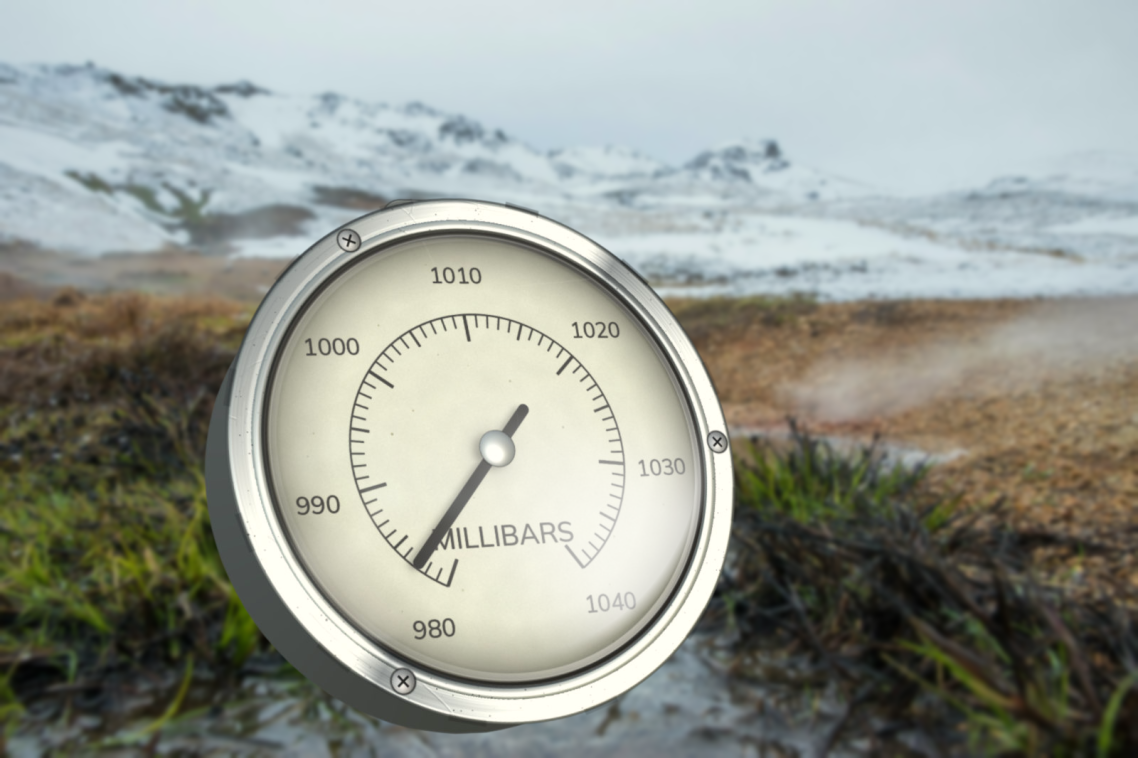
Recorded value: **983** mbar
